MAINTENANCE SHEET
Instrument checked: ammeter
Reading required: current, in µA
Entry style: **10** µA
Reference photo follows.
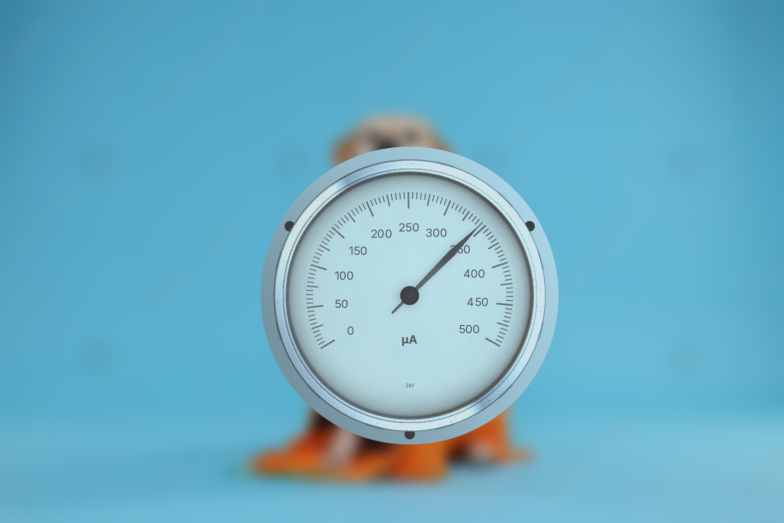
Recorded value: **345** µA
